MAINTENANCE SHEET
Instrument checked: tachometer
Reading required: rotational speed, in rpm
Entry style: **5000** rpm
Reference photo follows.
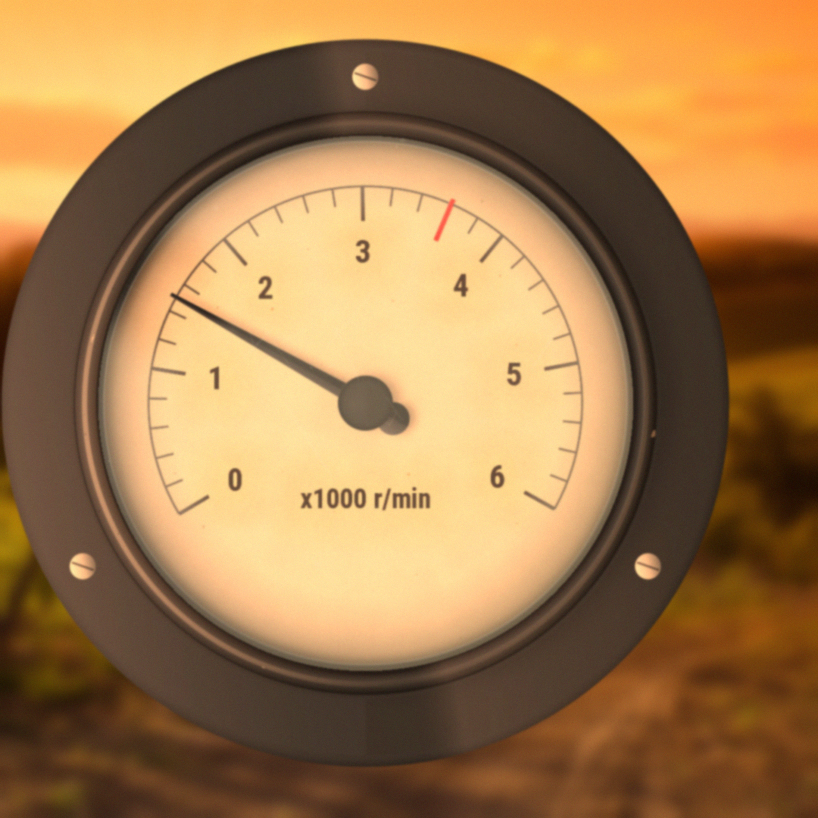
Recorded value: **1500** rpm
